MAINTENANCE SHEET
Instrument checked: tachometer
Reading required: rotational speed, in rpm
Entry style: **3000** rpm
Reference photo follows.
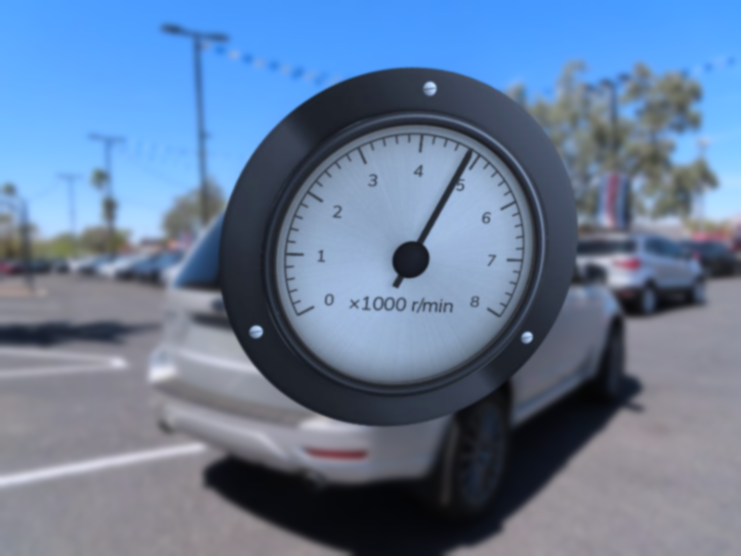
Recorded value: **4800** rpm
